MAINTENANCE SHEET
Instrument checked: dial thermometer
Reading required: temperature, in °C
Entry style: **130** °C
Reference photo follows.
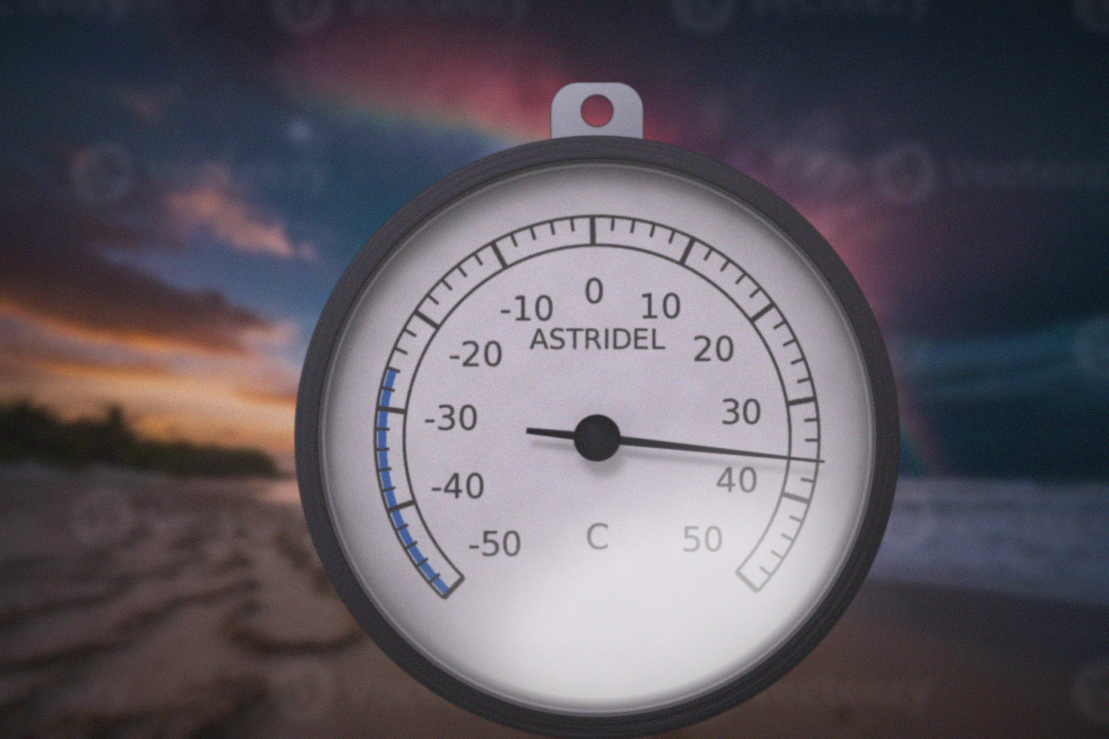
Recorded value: **36** °C
